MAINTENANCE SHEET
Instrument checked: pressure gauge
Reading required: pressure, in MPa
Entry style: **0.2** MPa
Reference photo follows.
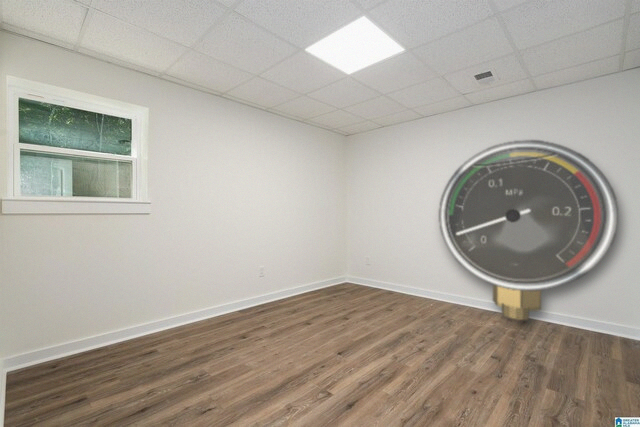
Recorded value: **0.02** MPa
